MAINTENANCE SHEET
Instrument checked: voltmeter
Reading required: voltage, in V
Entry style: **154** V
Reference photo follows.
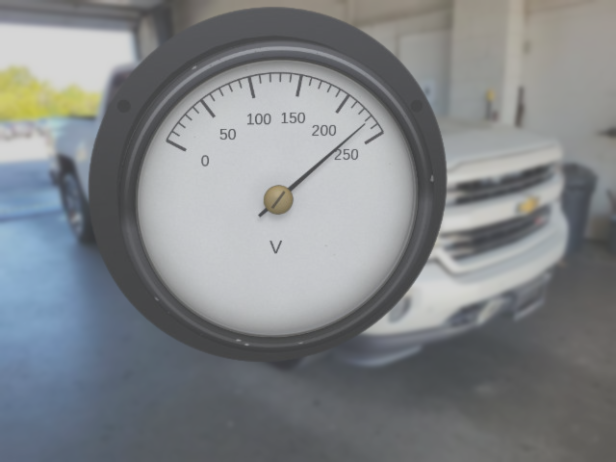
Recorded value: **230** V
